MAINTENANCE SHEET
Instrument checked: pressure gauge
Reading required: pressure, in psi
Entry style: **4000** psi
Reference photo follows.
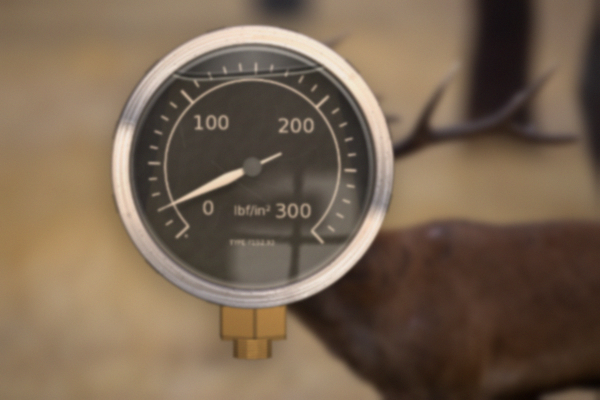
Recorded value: **20** psi
